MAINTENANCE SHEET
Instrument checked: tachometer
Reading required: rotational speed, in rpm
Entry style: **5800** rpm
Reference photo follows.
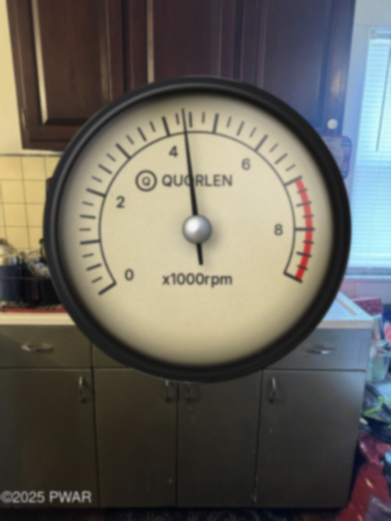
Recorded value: **4375** rpm
